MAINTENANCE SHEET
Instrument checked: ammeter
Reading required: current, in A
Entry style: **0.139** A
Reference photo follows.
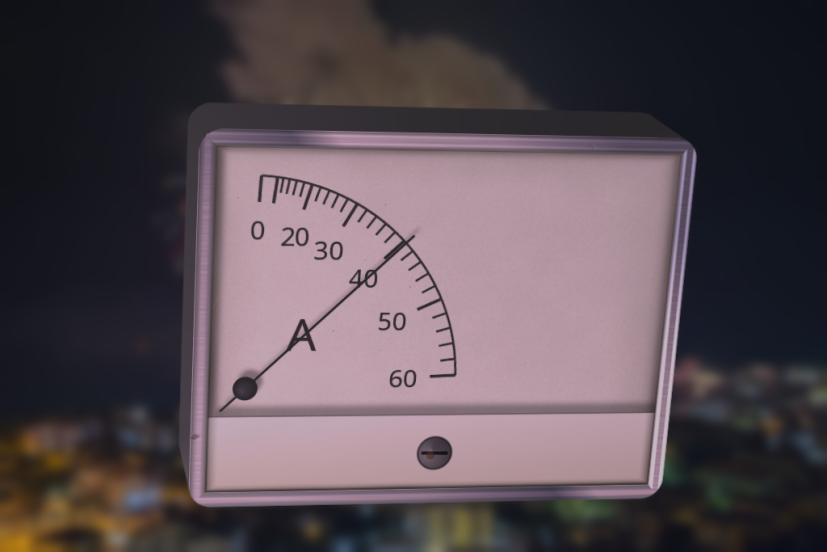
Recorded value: **40** A
